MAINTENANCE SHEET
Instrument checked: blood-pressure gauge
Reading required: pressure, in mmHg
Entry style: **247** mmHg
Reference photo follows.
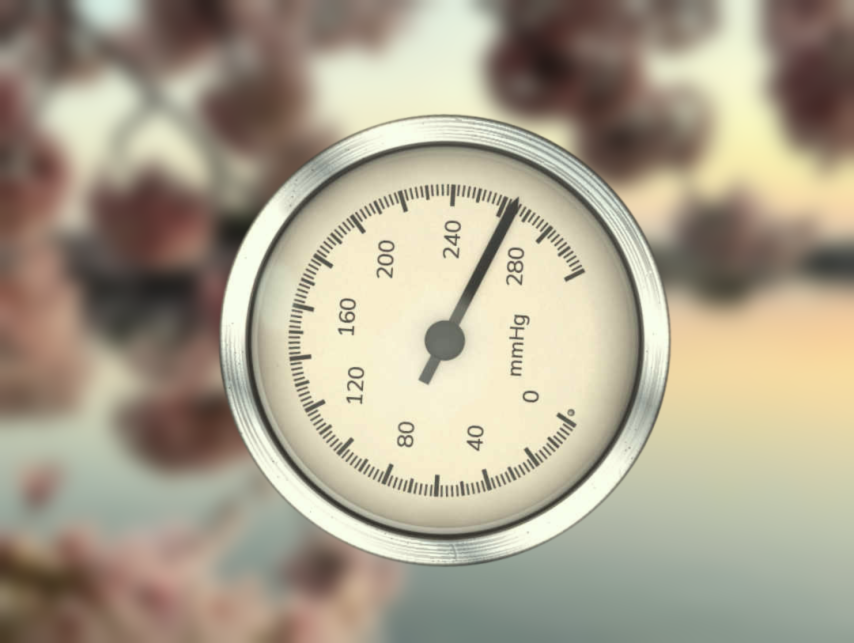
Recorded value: **264** mmHg
